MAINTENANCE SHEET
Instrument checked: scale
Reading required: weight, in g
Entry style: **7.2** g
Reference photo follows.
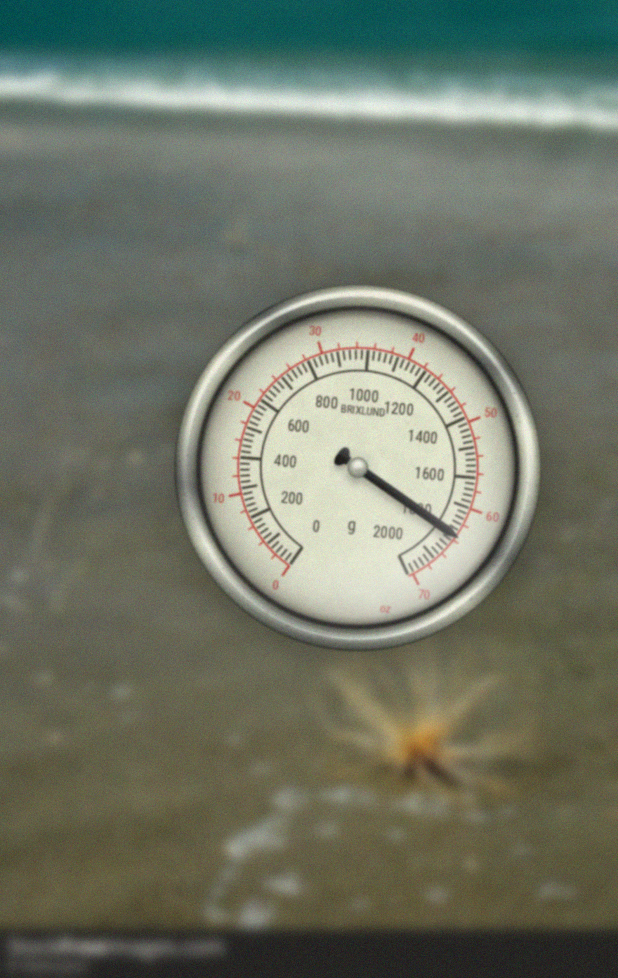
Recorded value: **1800** g
